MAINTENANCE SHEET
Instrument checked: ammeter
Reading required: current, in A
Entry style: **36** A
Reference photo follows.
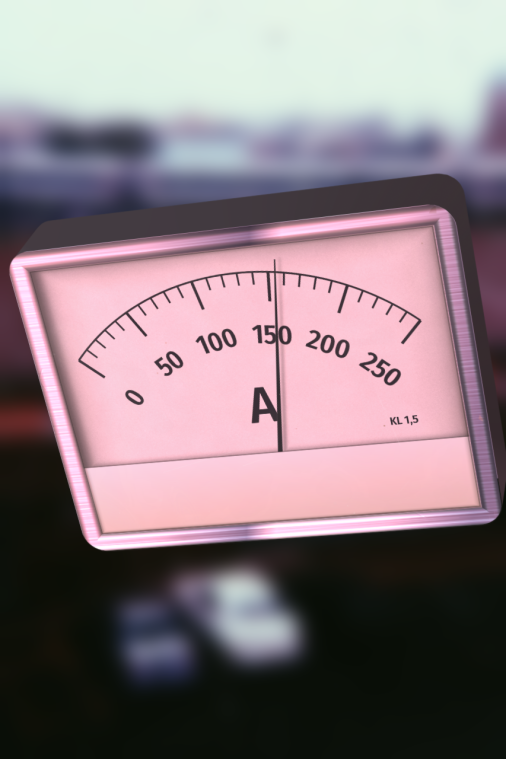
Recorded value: **155** A
